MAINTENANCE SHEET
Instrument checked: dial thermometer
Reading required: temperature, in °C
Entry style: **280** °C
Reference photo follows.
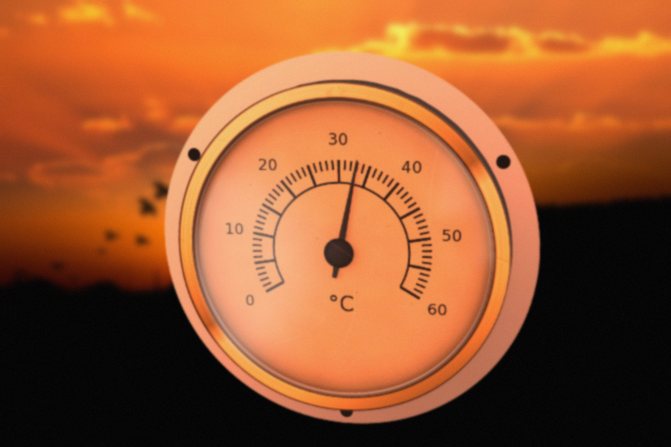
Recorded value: **33** °C
